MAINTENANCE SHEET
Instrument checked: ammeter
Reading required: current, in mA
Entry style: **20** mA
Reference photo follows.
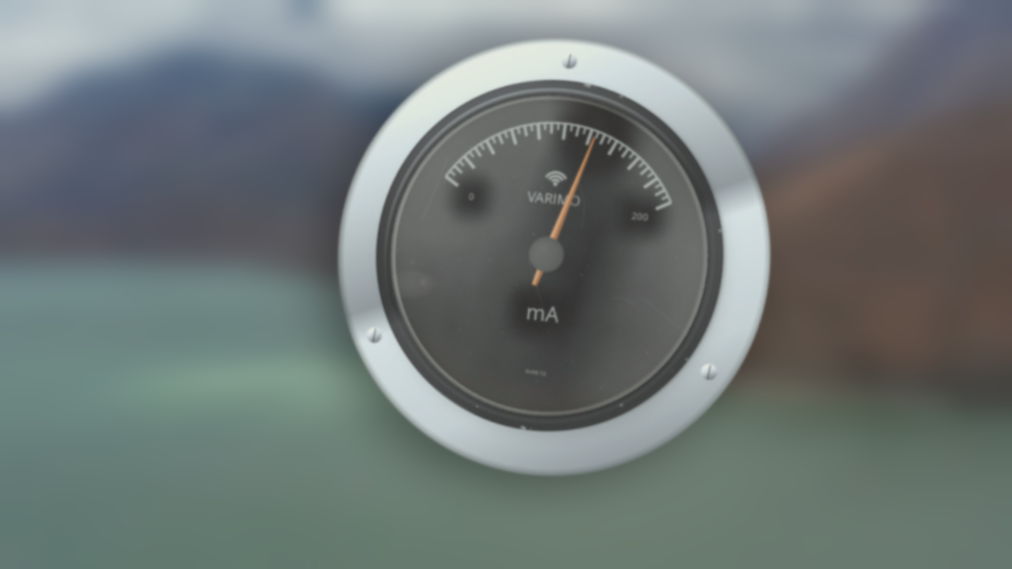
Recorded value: **125** mA
